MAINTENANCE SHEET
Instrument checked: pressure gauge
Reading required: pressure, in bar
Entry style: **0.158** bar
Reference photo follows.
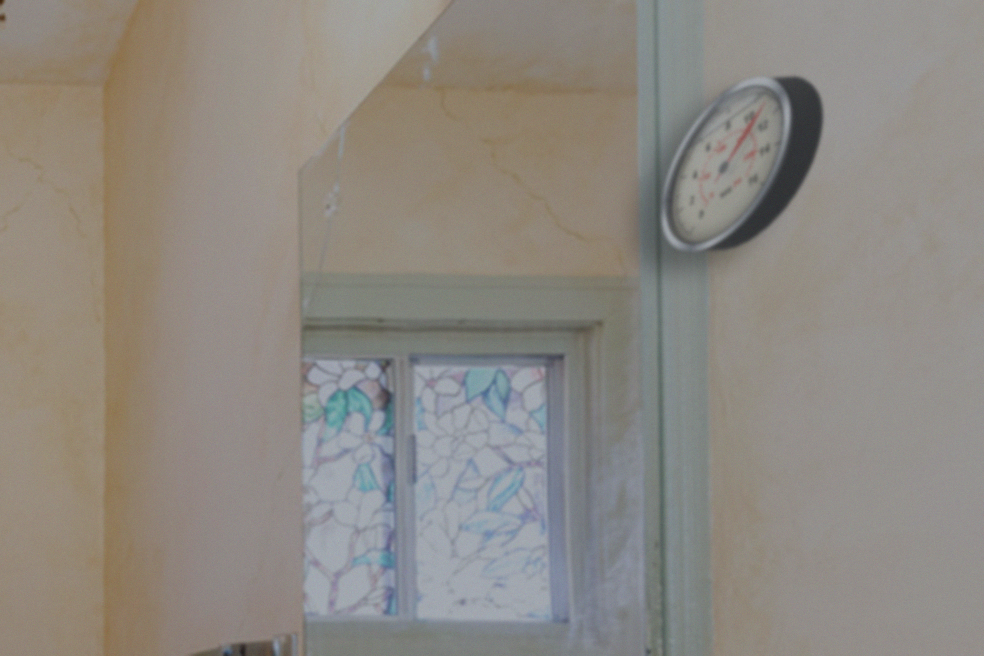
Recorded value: **11** bar
